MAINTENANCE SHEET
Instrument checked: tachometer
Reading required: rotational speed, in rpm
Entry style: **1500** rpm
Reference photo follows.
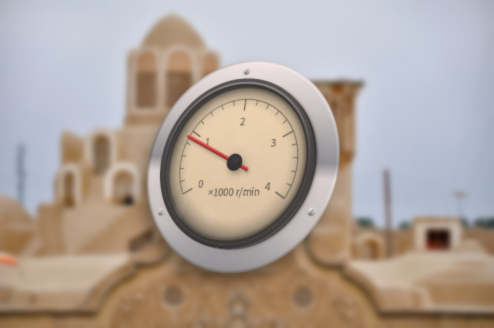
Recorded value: **900** rpm
